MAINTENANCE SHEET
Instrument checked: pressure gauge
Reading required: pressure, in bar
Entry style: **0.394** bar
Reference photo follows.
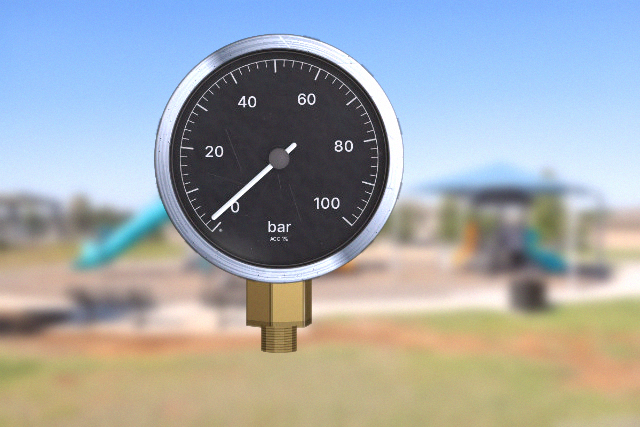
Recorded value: **2** bar
